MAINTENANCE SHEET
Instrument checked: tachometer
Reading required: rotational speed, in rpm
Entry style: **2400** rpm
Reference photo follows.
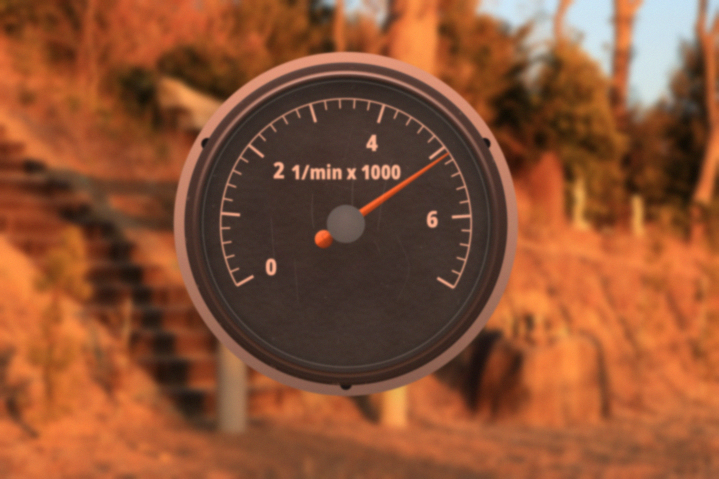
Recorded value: **5100** rpm
